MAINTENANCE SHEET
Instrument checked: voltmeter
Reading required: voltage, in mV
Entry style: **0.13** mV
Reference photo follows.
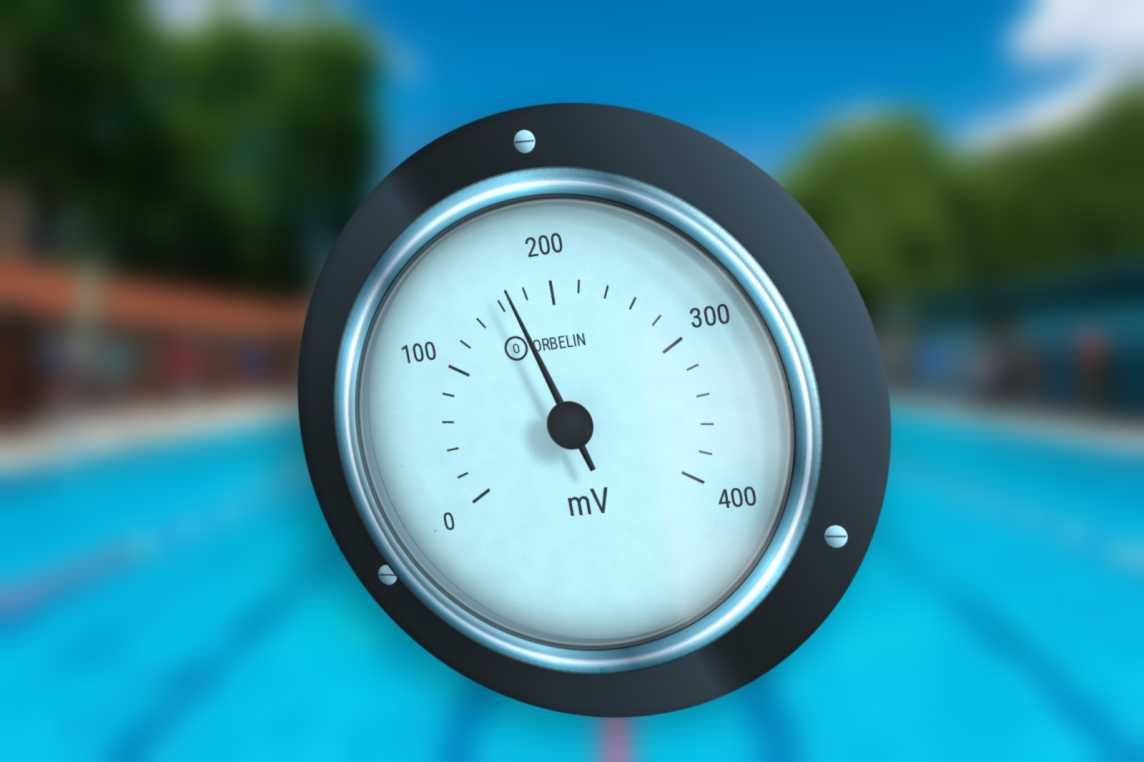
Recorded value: **170** mV
